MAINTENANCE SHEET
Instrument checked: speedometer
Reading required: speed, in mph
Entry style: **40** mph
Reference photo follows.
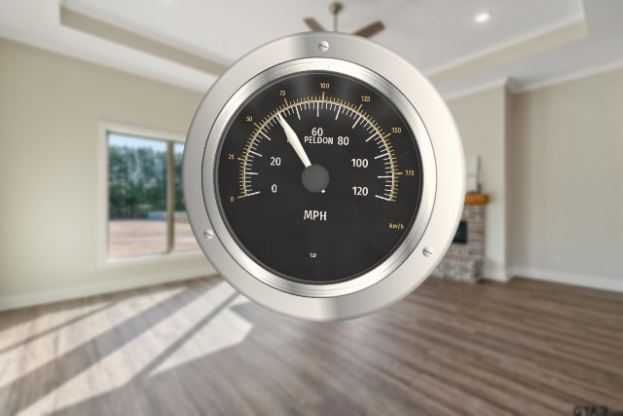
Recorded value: **42** mph
